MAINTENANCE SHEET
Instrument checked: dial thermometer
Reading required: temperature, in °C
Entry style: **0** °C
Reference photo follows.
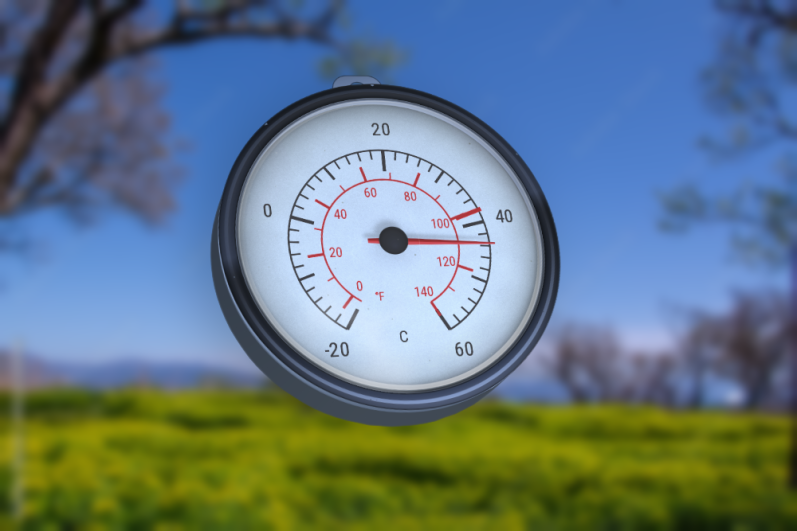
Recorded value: **44** °C
